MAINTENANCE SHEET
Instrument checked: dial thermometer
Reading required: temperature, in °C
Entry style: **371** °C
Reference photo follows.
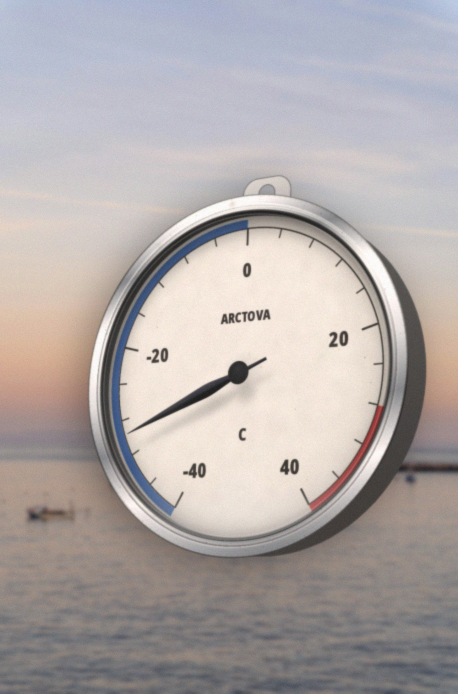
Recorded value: **-30** °C
